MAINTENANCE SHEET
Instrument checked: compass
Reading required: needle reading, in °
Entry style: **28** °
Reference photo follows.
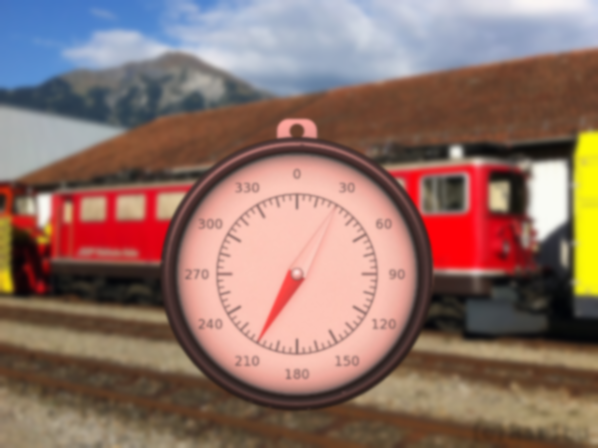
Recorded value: **210** °
